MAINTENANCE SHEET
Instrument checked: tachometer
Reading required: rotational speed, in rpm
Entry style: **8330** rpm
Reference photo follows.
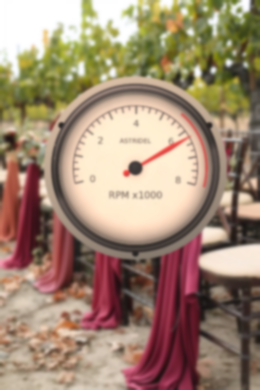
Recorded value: **6250** rpm
